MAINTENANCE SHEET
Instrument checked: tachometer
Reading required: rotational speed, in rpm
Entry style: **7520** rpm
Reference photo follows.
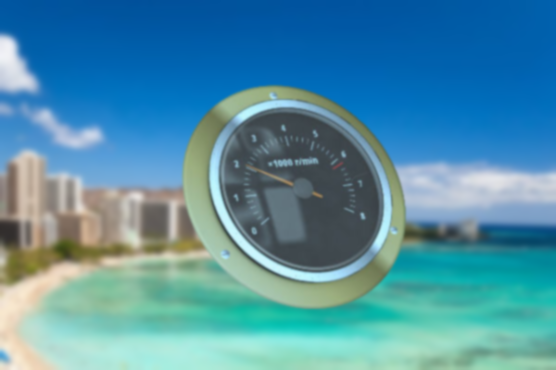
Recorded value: **2000** rpm
